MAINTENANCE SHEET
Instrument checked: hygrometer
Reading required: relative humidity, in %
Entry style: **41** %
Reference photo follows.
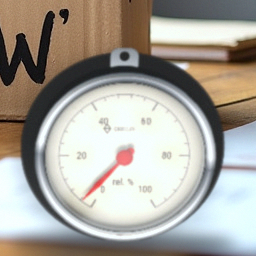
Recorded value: **4** %
